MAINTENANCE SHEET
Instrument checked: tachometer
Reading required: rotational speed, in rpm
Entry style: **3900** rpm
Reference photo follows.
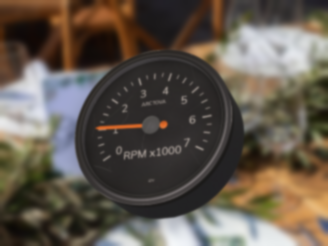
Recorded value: **1000** rpm
